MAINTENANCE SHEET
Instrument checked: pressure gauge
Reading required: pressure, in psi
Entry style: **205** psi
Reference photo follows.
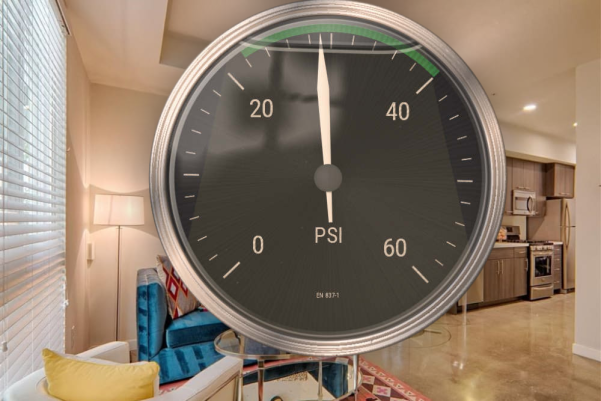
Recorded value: **29** psi
